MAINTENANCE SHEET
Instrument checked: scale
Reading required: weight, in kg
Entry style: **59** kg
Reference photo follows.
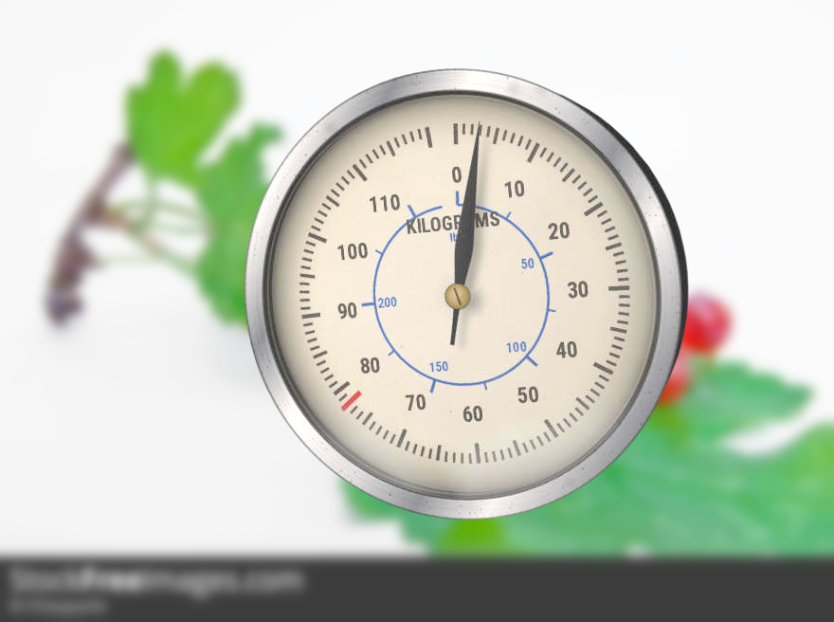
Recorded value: **3** kg
